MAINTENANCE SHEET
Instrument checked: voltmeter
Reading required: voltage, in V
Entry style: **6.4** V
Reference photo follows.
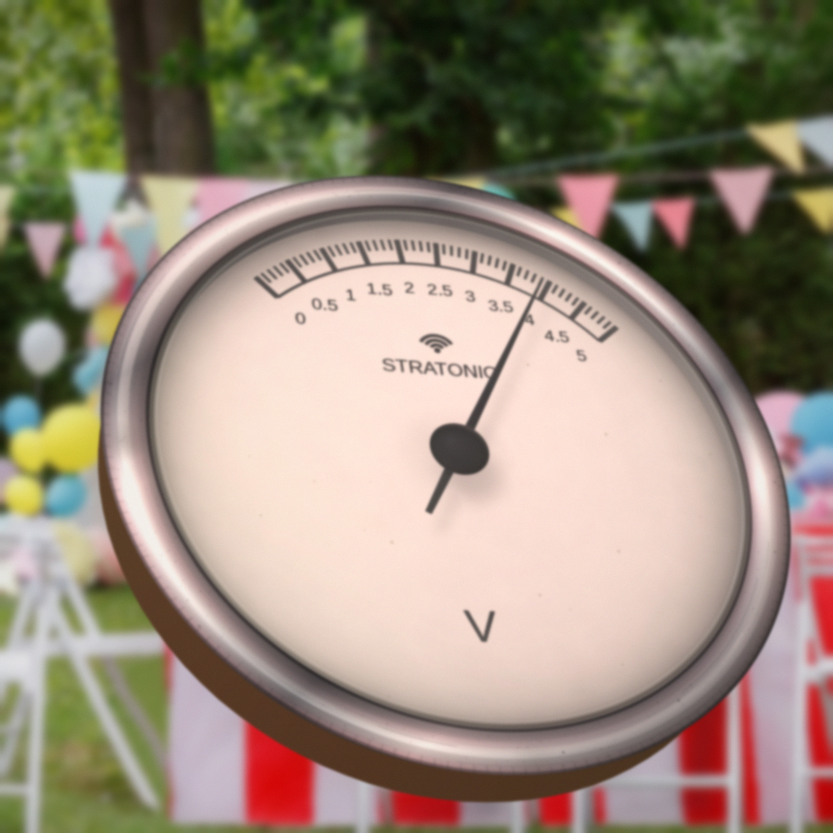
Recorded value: **3.9** V
